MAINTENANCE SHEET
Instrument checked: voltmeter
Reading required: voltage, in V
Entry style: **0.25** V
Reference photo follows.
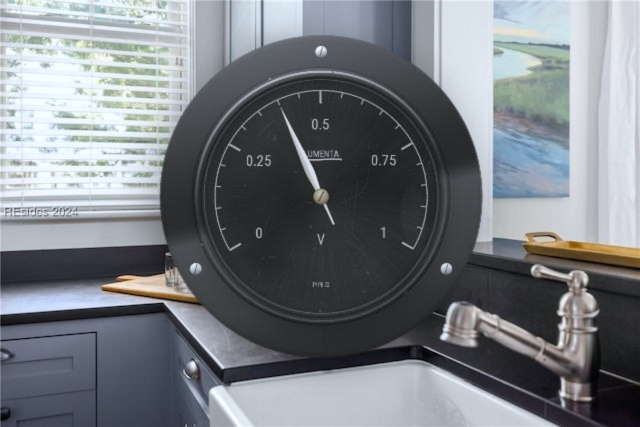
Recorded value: **0.4** V
